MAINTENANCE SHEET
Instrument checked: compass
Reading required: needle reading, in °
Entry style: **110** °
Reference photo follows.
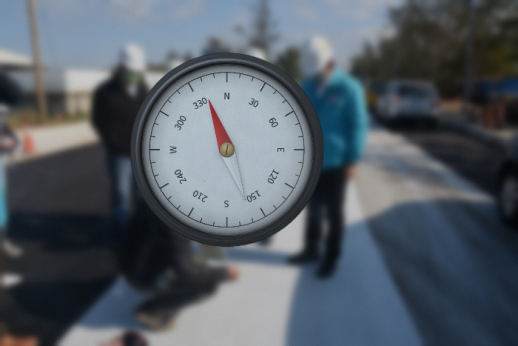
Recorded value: **340** °
